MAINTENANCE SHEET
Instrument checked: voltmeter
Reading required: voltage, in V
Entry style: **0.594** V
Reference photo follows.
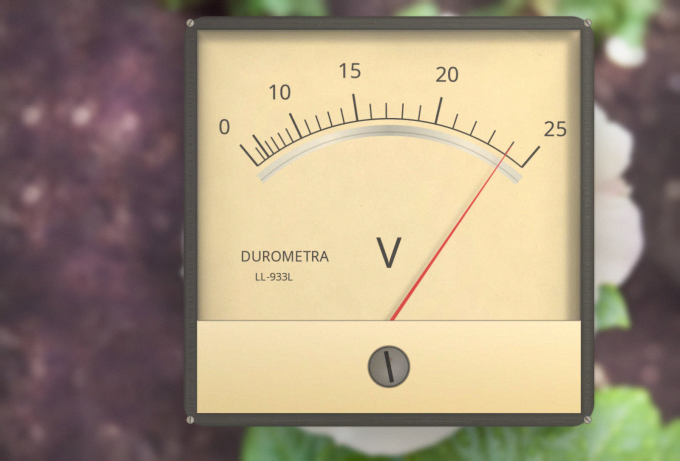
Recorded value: **24** V
